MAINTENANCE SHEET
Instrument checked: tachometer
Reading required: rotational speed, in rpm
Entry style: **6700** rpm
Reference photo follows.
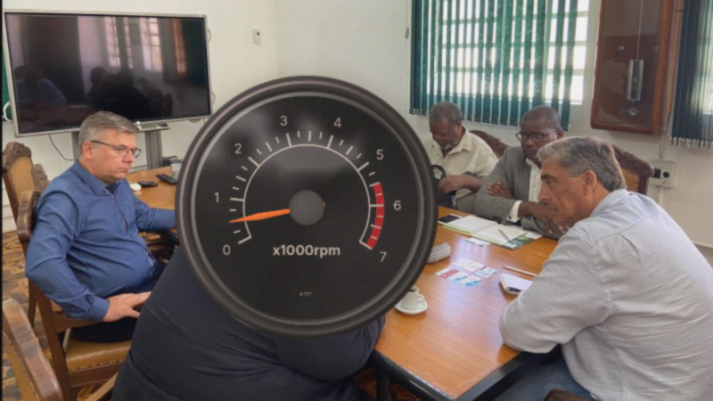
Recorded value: **500** rpm
